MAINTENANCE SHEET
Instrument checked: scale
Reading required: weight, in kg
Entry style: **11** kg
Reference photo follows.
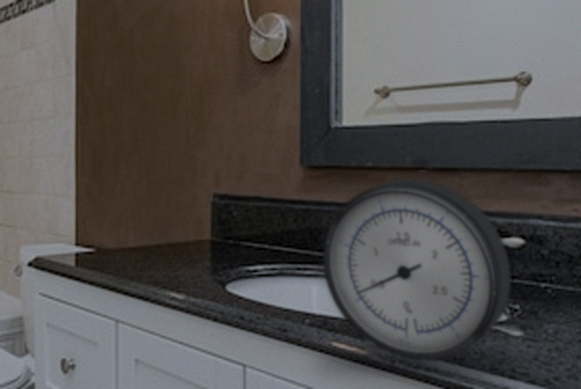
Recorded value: **0.5** kg
